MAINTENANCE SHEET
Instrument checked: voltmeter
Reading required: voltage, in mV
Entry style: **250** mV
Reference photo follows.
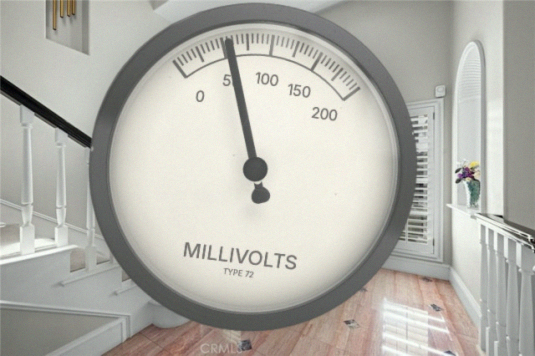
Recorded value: **55** mV
